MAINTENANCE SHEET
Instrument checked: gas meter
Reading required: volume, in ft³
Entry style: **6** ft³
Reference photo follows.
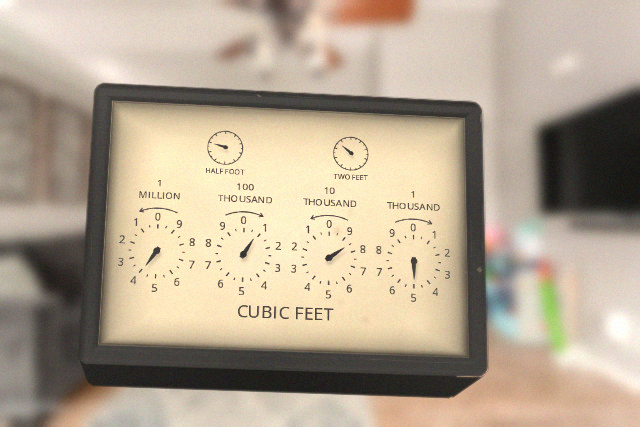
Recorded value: **408500** ft³
